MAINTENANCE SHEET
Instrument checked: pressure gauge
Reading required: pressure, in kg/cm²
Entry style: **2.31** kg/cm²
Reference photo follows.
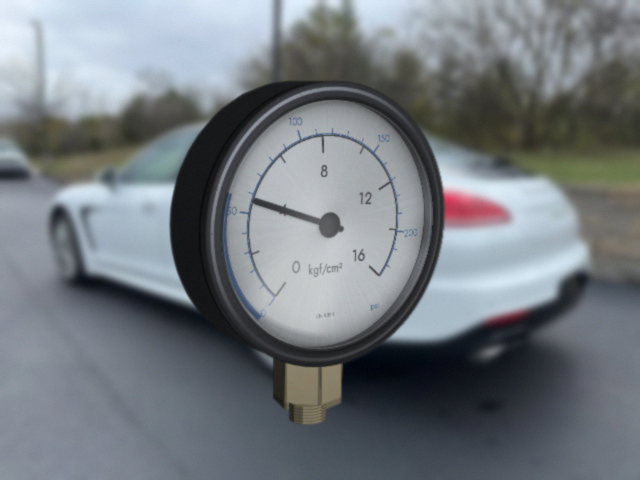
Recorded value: **4** kg/cm²
